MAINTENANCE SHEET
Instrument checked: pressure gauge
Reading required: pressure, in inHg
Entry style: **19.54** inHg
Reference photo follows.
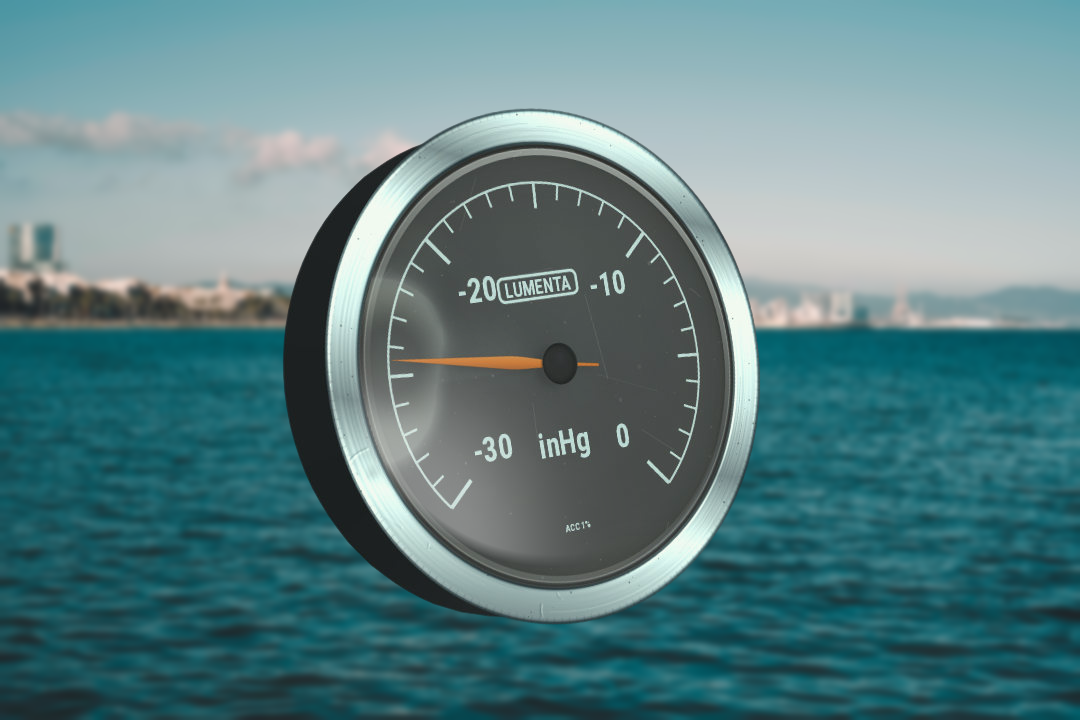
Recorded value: **-24.5** inHg
